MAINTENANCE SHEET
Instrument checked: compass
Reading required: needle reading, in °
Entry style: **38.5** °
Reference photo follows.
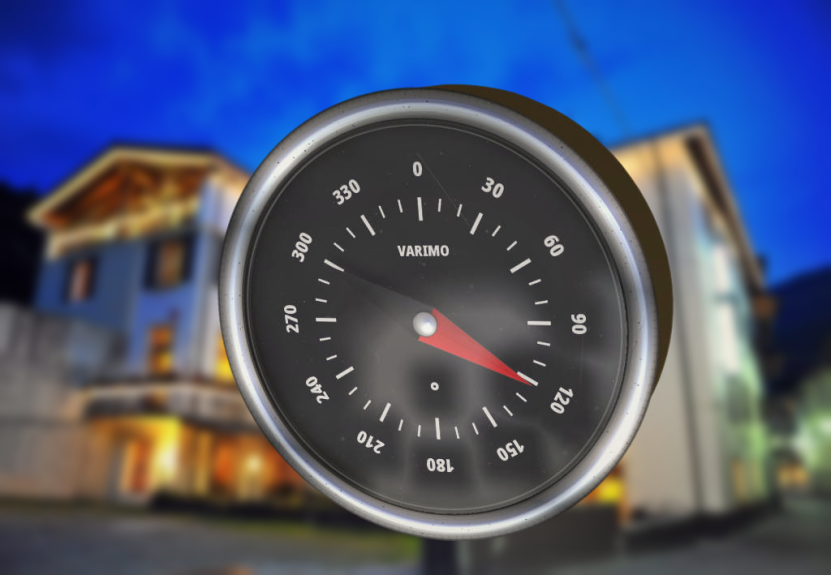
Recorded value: **120** °
